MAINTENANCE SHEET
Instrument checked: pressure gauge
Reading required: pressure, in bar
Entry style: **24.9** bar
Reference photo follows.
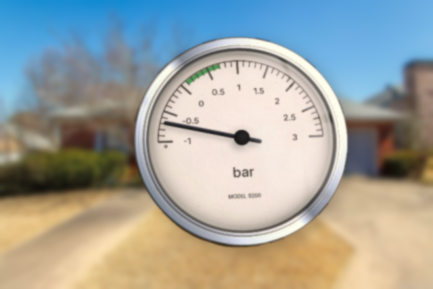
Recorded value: **-0.7** bar
